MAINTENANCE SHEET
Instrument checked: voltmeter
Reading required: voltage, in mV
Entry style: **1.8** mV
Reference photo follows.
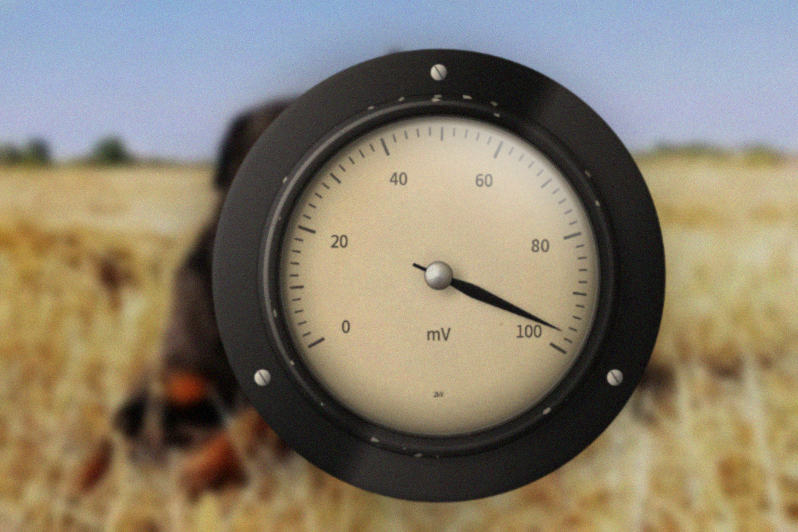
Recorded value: **97** mV
